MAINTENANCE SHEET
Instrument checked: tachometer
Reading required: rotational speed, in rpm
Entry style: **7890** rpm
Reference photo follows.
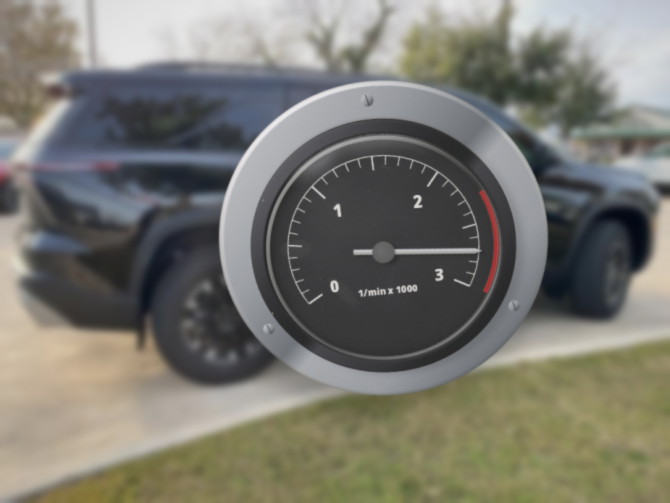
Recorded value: **2700** rpm
